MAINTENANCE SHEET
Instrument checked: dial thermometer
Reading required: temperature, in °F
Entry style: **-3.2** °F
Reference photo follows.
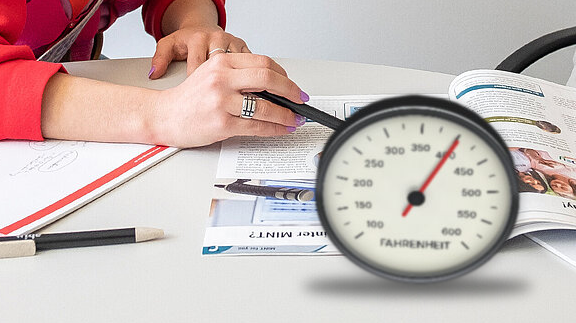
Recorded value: **400** °F
